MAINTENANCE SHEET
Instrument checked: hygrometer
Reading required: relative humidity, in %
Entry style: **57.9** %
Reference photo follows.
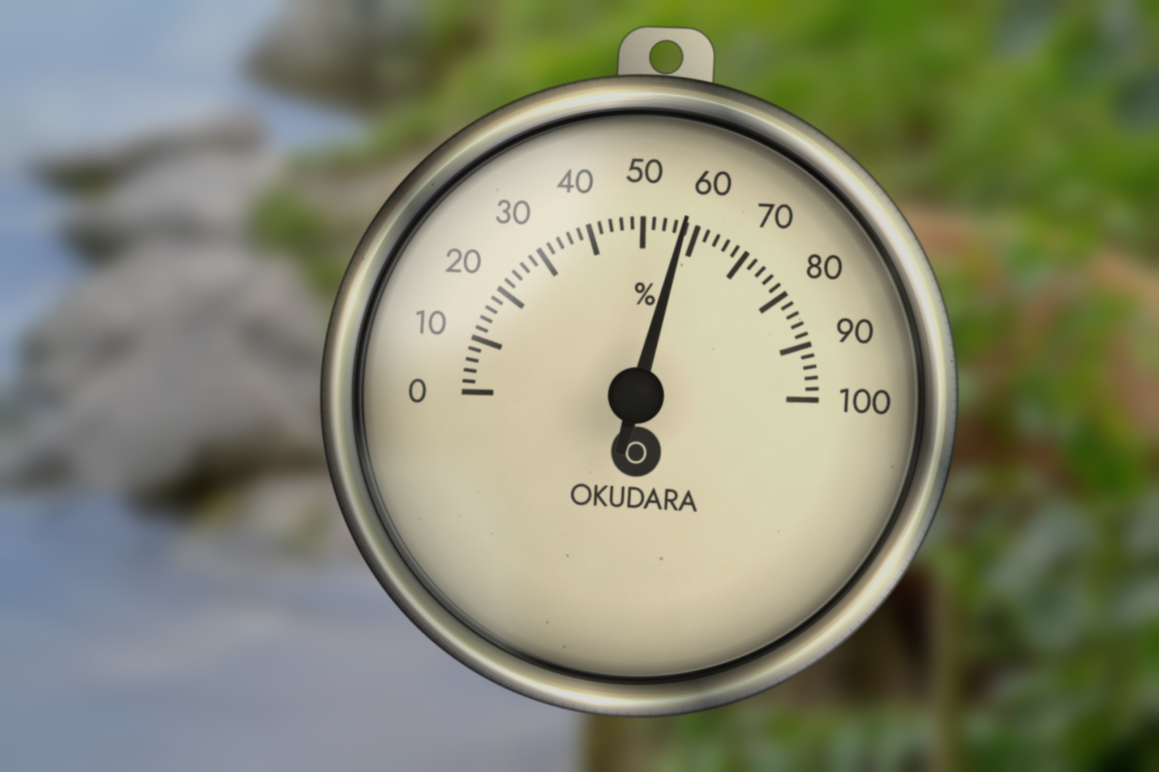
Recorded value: **58** %
